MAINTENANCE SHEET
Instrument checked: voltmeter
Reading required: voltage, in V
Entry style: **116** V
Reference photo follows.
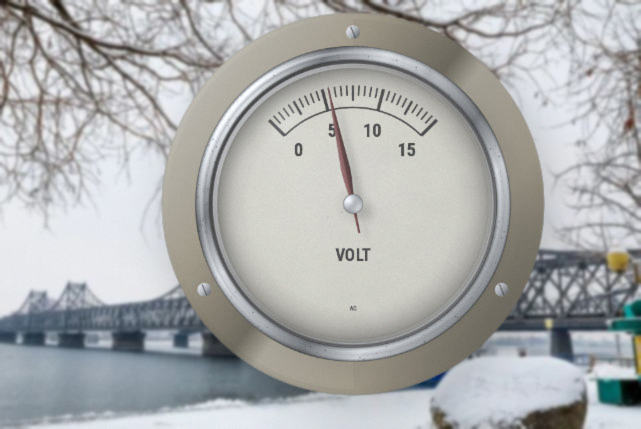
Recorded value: **5.5** V
